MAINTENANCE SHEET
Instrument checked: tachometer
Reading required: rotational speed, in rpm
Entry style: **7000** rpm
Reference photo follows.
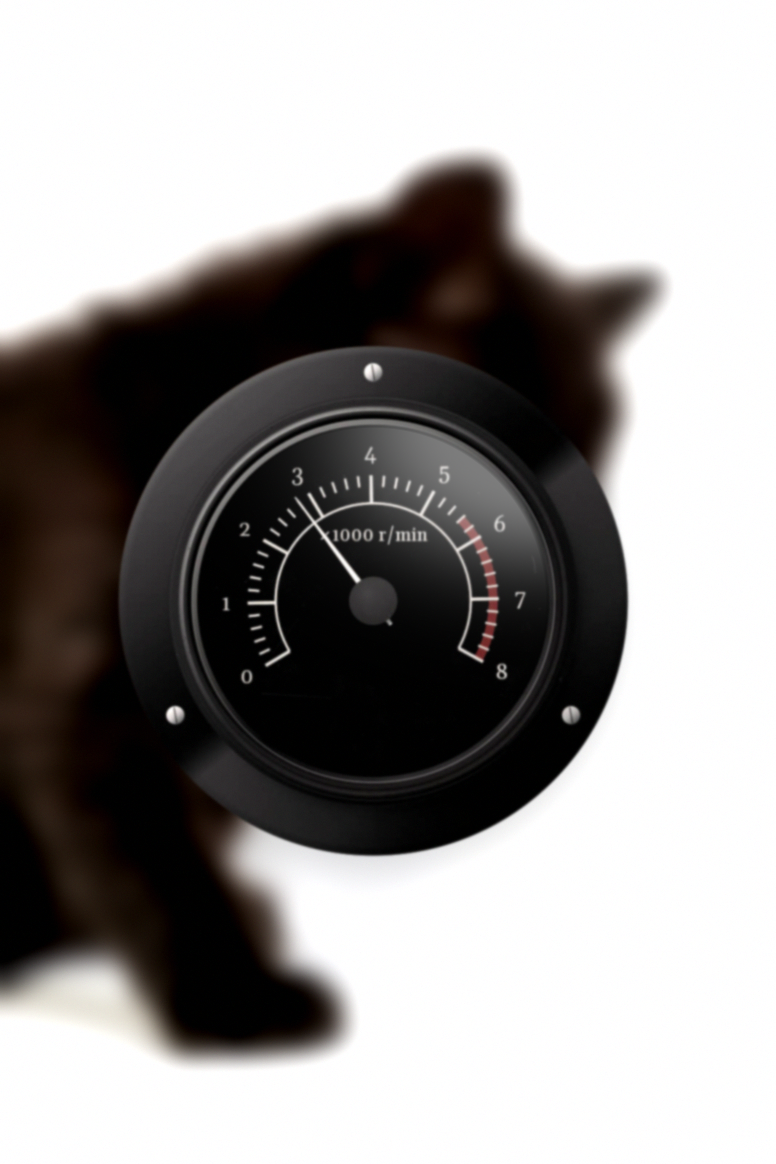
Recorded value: **2800** rpm
